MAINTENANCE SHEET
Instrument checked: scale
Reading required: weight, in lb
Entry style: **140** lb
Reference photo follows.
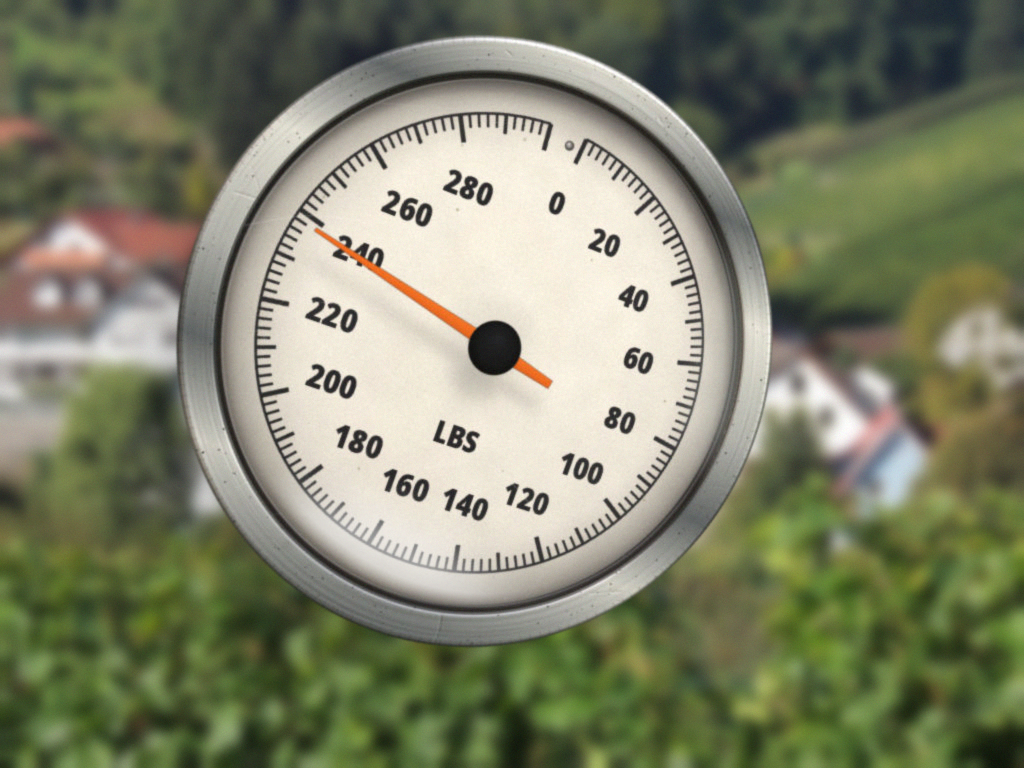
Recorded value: **238** lb
